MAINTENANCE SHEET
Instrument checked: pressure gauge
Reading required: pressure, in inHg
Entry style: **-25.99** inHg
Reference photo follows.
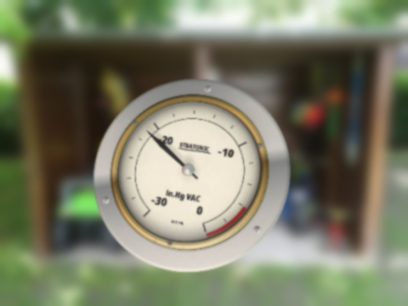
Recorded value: **-21** inHg
